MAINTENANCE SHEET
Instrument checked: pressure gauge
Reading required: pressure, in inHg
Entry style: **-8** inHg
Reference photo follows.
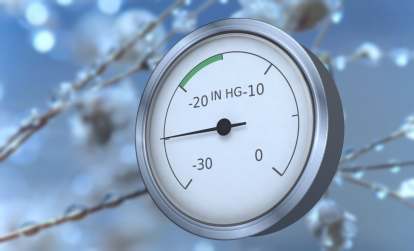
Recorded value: **-25** inHg
